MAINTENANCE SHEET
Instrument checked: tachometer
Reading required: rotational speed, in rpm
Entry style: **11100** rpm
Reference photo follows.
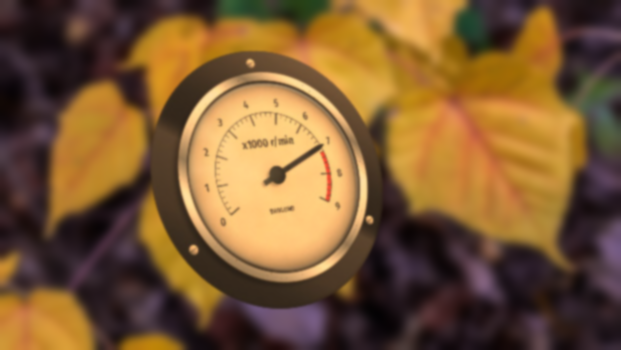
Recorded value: **7000** rpm
